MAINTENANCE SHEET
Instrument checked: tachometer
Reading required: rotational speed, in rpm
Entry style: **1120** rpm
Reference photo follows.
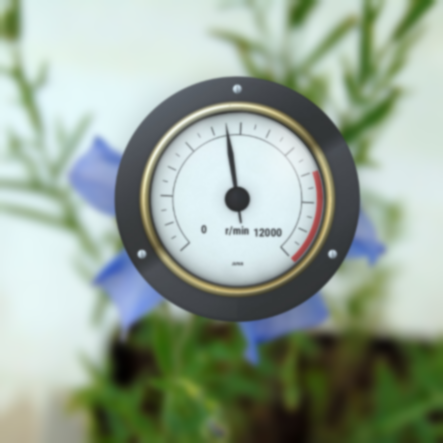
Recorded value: **5500** rpm
